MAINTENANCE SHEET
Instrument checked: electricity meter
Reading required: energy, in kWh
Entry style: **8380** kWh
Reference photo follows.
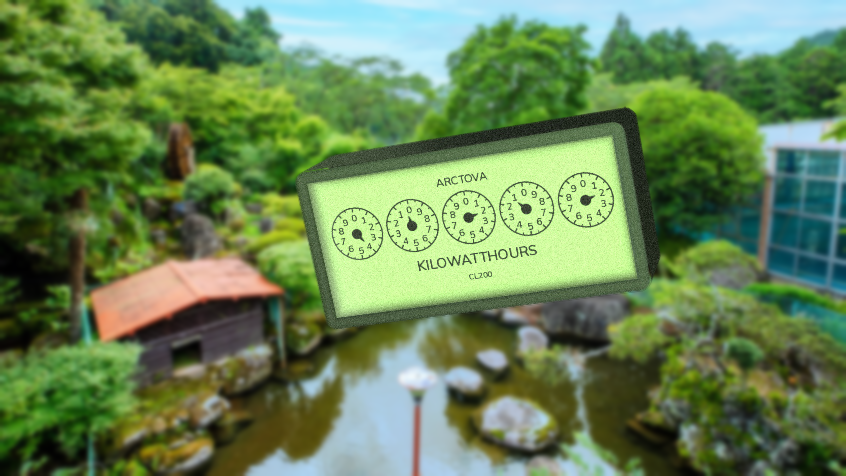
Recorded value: **40212** kWh
